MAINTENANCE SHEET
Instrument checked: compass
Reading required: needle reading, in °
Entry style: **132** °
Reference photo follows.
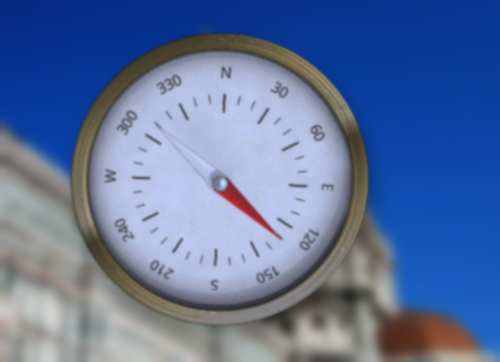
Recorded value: **130** °
